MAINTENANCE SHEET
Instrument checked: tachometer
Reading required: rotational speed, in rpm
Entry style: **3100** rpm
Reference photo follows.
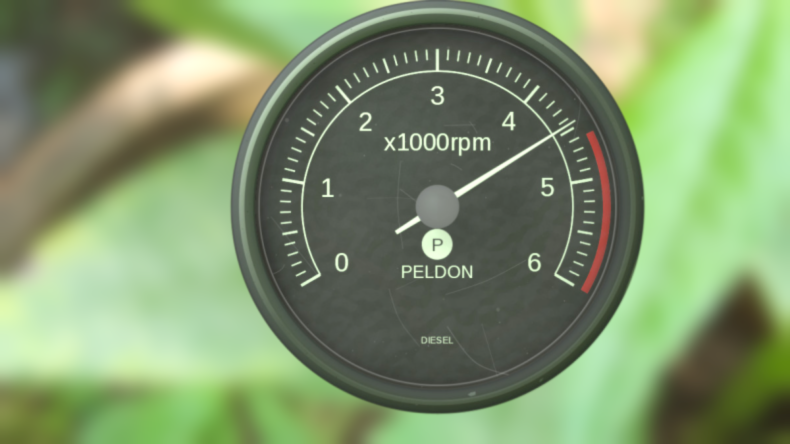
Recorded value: **4450** rpm
